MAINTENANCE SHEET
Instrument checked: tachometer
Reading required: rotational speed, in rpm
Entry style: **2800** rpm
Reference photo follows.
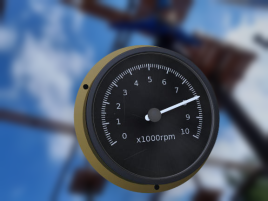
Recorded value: **8000** rpm
